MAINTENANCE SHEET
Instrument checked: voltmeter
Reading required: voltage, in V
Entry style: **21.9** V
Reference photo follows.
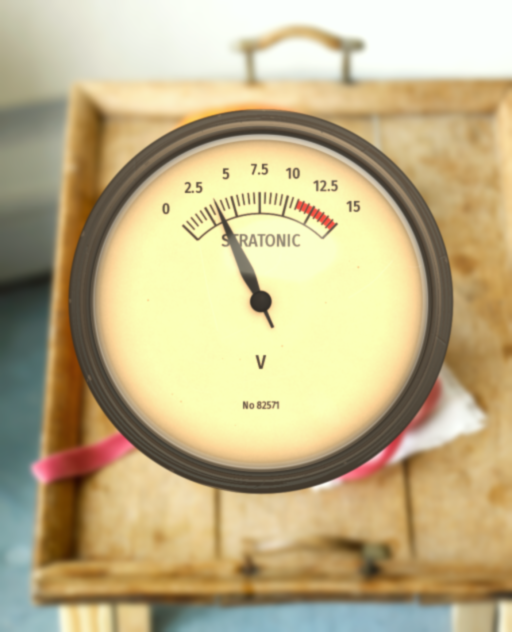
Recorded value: **3.5** V
